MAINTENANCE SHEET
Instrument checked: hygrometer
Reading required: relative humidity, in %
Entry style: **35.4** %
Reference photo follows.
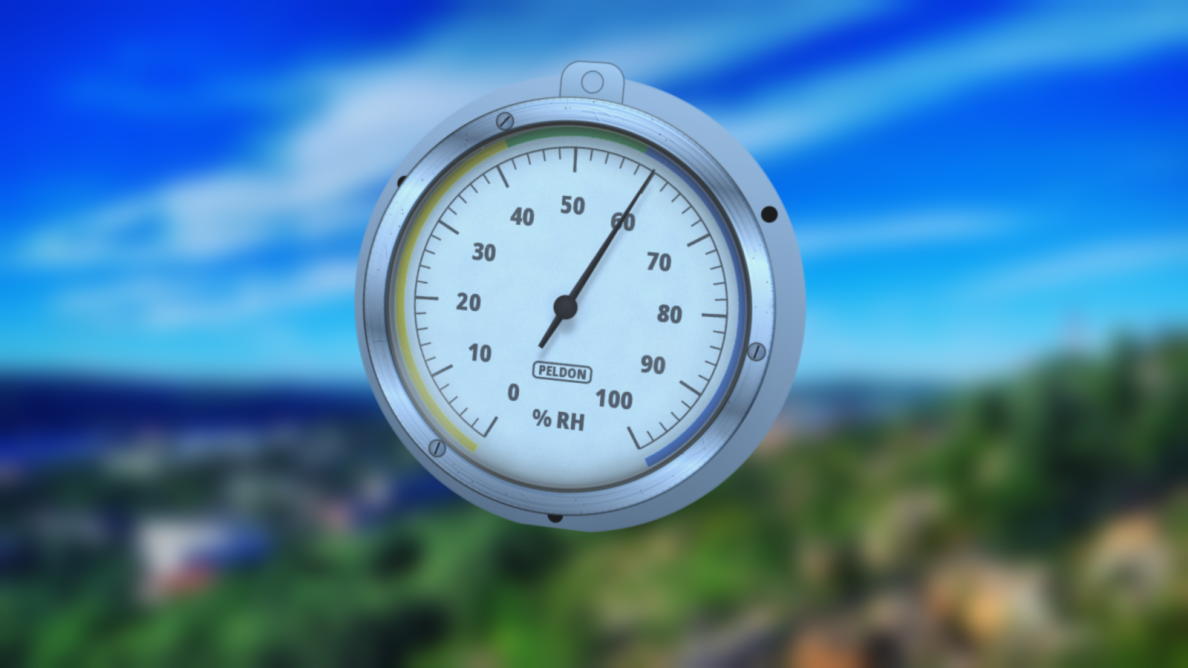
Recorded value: **60** %
